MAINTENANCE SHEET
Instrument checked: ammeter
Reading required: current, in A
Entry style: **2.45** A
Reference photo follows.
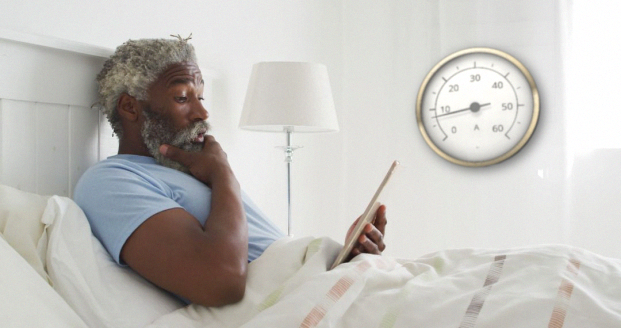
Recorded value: **7.5** A
